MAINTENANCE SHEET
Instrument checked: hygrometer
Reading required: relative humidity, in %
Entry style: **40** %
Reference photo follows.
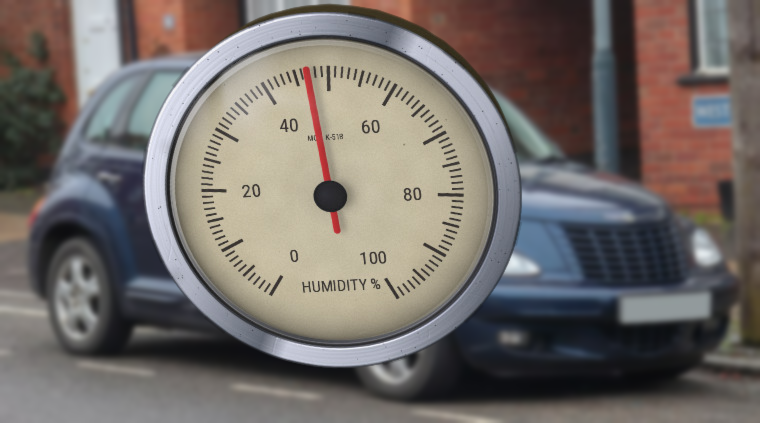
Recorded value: **47** %
